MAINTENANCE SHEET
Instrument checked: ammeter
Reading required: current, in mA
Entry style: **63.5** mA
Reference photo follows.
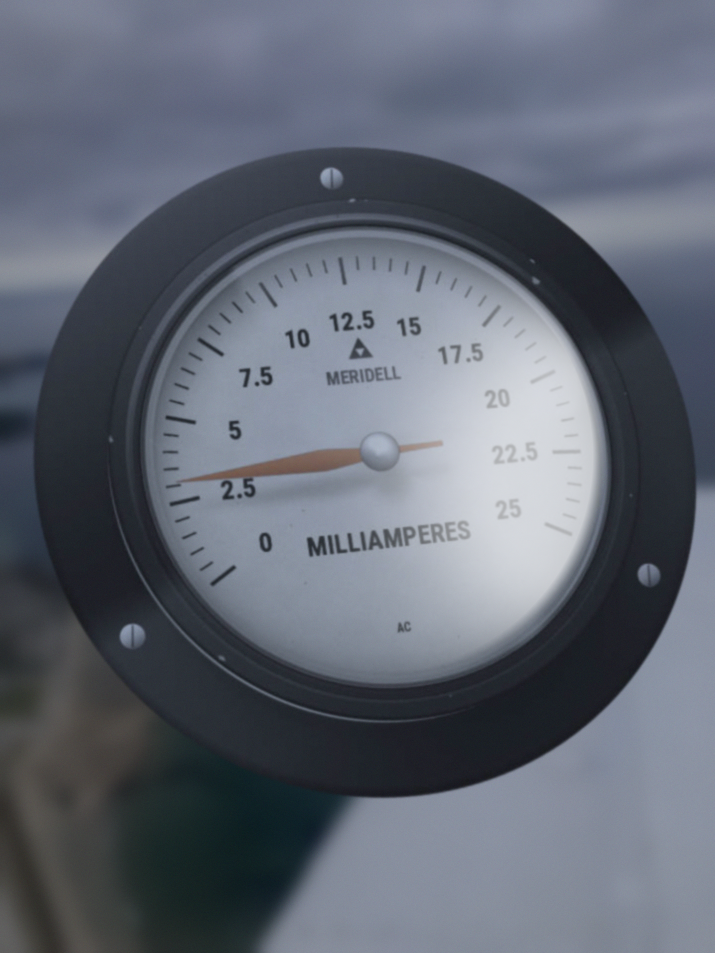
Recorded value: **3** mA
